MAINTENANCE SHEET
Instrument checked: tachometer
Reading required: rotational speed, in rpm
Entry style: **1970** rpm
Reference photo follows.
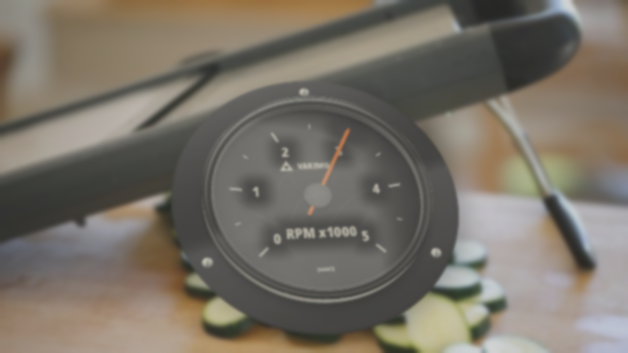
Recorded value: **3000** rpm
